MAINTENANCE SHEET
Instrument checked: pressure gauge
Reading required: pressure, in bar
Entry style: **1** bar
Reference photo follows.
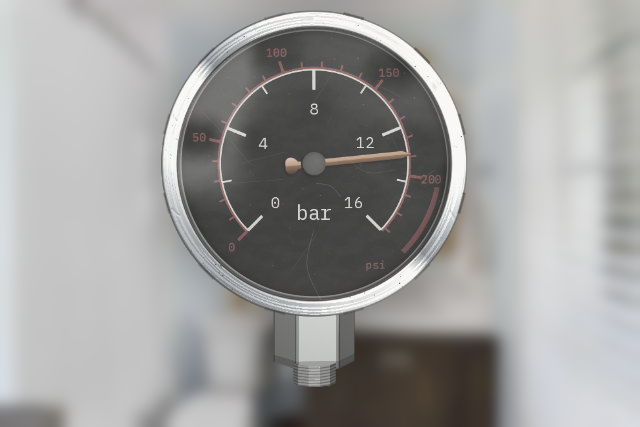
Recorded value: **13** bar
